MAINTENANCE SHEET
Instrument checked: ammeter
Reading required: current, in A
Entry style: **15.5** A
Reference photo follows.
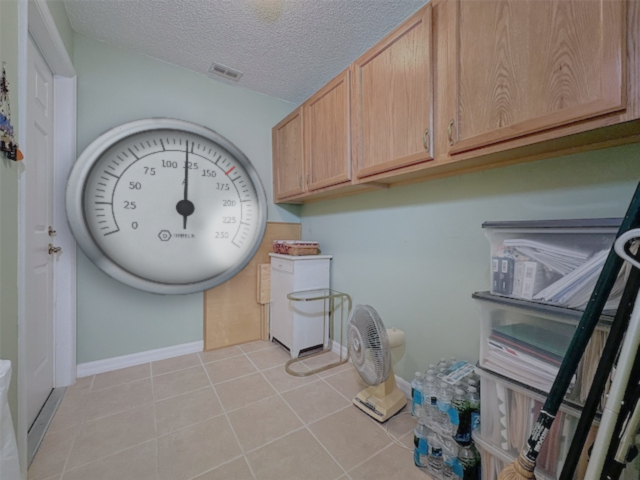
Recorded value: **120** A
